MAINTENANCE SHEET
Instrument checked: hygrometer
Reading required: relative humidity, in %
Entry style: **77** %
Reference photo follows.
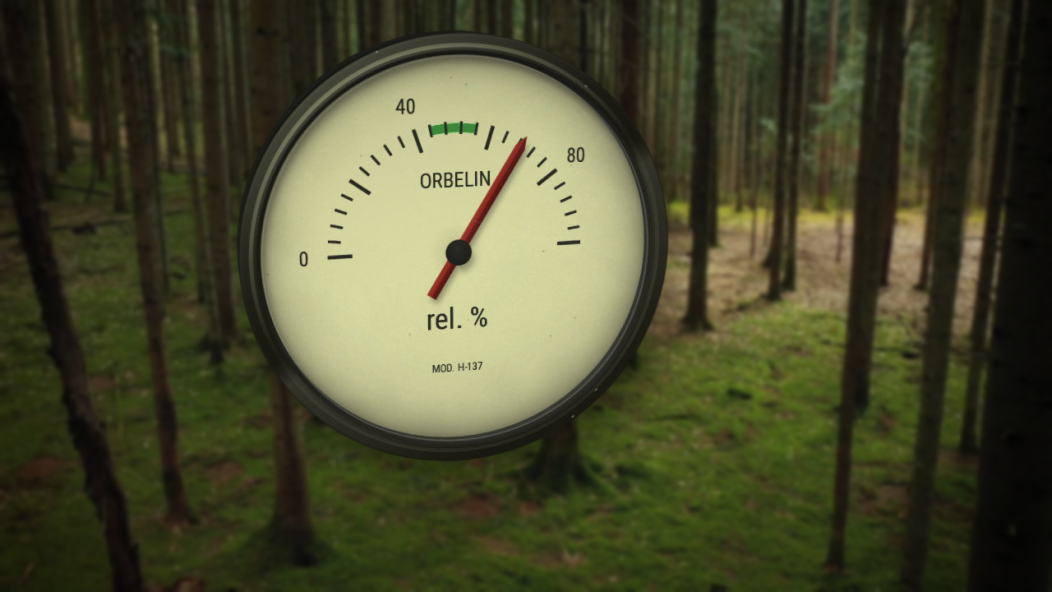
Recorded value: **68** %
